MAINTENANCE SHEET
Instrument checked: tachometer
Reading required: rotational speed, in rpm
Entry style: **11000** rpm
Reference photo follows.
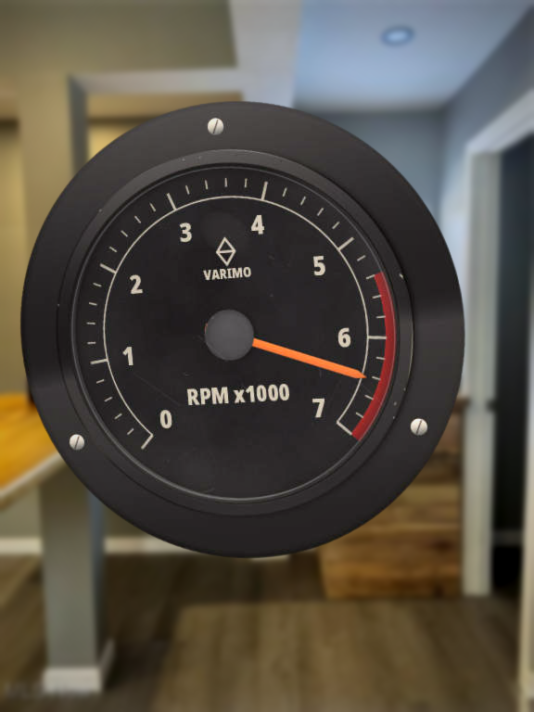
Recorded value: **6400** rpm
